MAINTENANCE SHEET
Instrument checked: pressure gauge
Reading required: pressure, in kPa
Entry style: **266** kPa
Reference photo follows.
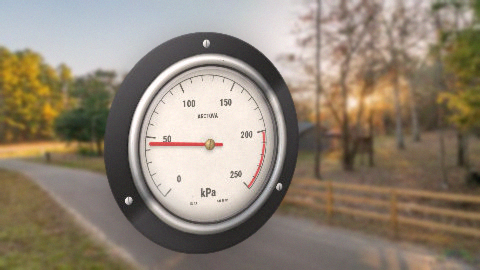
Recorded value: **45** kPa
